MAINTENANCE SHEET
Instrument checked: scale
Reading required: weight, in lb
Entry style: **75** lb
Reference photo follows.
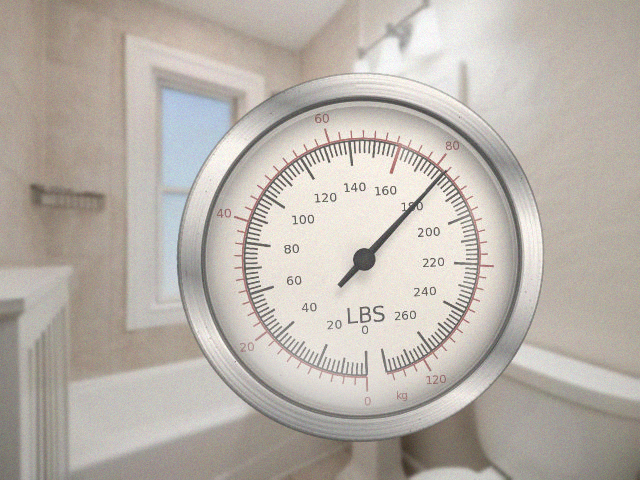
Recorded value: **180** lb
